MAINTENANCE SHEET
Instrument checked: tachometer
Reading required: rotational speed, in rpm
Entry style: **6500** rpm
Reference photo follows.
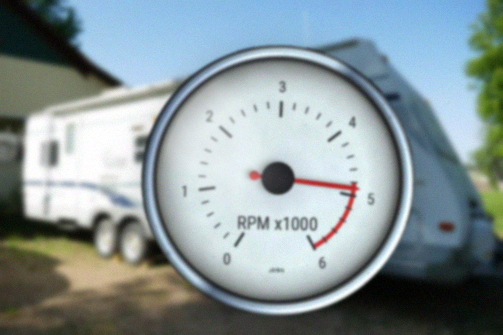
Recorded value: **4900** rpm
